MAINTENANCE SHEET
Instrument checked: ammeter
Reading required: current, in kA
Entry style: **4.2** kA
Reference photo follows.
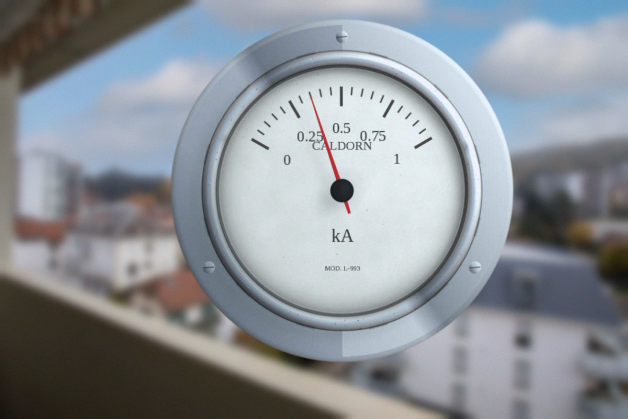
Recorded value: **0.35** kA
